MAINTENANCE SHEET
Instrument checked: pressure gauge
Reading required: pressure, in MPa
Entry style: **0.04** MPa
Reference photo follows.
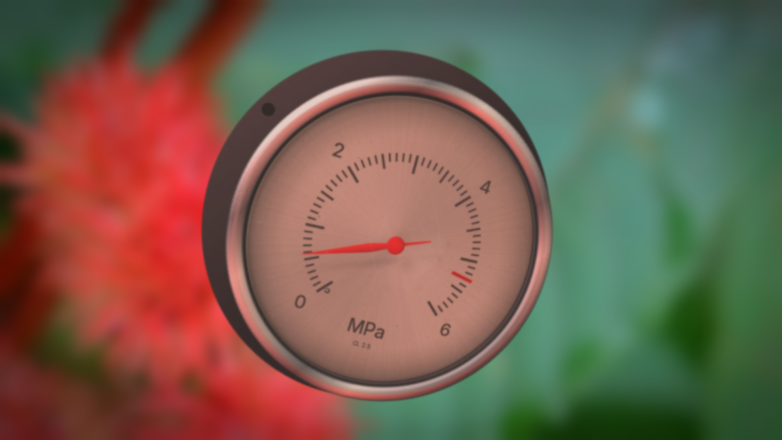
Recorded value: **0.6** MPa
